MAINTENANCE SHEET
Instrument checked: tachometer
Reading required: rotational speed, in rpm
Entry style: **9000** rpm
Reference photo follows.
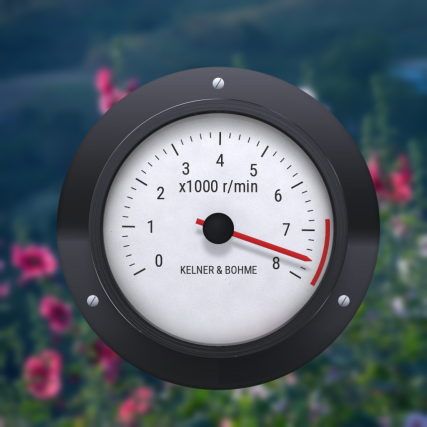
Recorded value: **7600** rpm
